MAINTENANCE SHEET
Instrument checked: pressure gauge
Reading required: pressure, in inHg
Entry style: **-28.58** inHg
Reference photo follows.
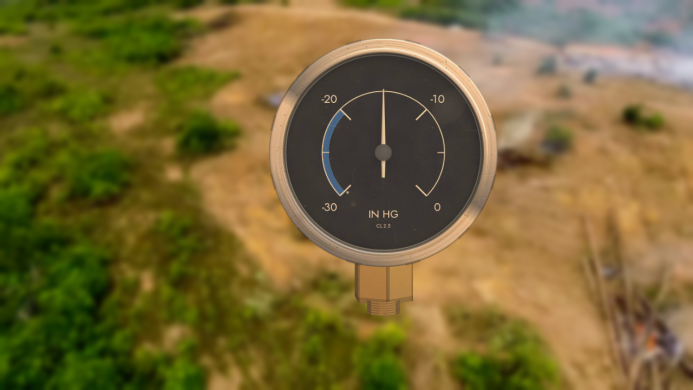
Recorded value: **-15** inHg
